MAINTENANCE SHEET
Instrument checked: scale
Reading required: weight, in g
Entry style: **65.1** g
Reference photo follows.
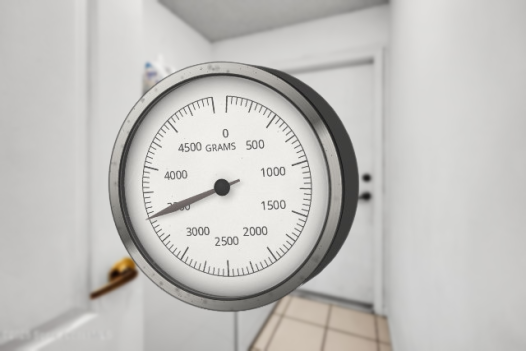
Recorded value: **3500** g
